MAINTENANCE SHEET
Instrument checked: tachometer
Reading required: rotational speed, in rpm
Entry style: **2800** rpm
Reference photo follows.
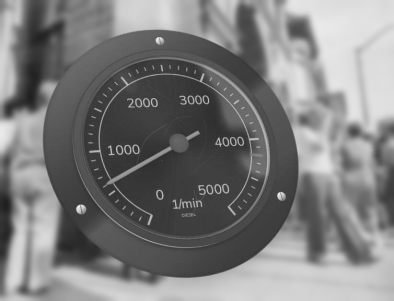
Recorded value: **600** rpm
